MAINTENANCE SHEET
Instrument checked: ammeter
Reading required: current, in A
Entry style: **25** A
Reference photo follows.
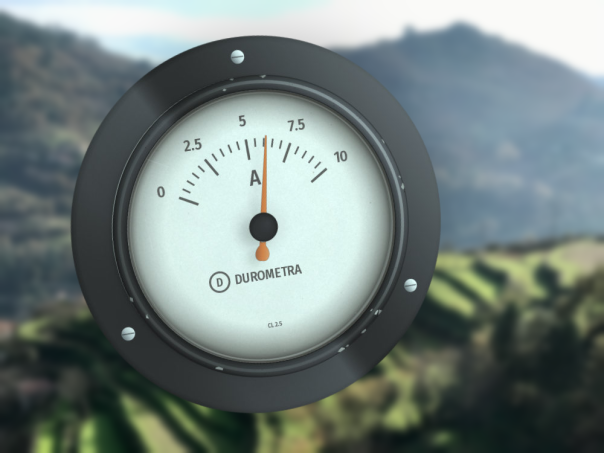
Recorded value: **6** A
